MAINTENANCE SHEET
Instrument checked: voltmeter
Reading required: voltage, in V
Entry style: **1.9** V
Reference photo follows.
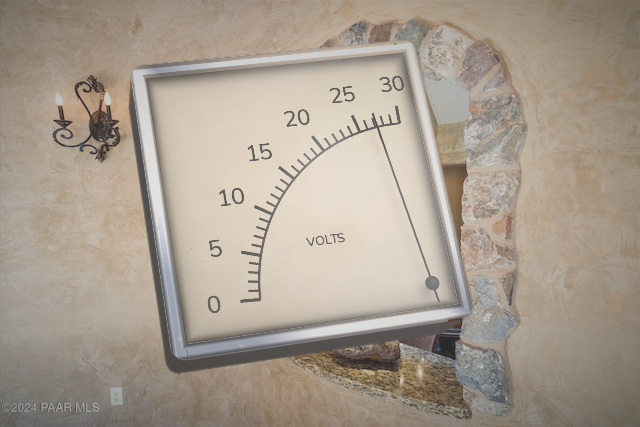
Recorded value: **27** V
